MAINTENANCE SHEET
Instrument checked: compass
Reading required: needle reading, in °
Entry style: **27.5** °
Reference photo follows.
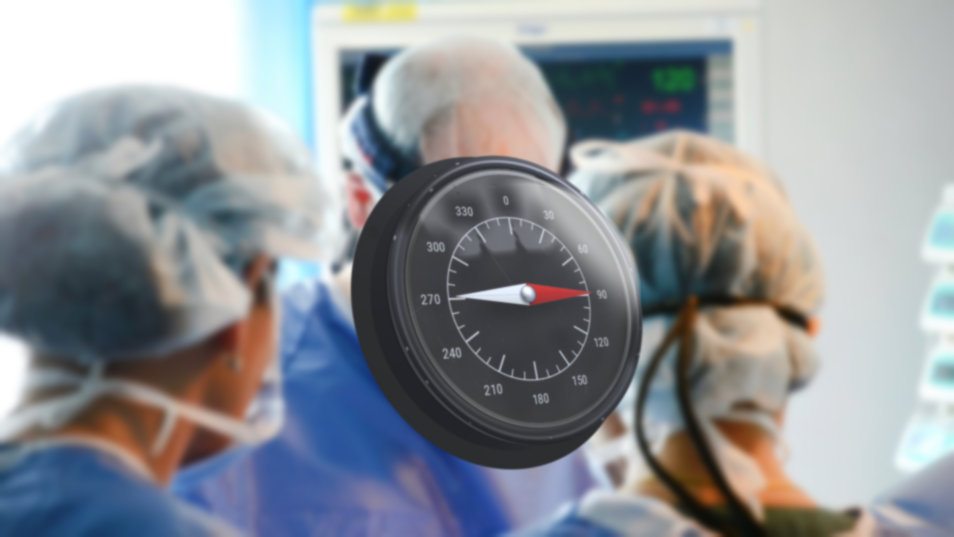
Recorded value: **90** °
